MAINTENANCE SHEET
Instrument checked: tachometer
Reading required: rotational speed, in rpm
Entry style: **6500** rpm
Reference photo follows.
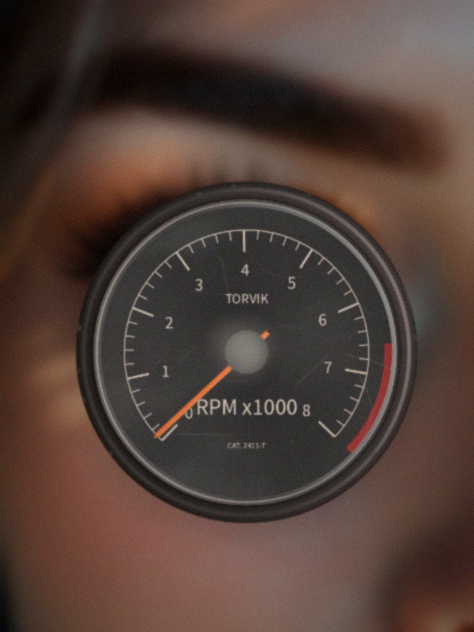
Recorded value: **100** rpm
